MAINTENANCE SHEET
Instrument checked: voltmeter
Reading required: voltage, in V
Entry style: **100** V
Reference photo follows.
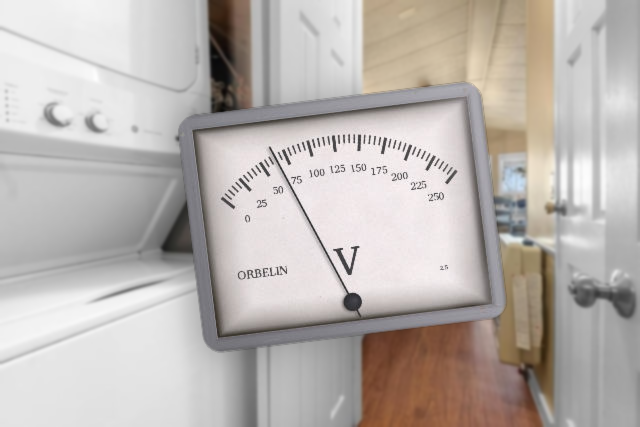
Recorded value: **65** V
